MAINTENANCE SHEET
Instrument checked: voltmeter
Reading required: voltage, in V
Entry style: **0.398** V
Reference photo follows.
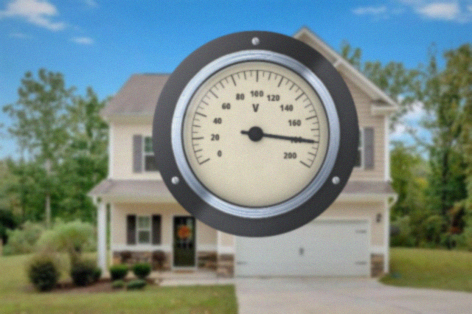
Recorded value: **180** V
